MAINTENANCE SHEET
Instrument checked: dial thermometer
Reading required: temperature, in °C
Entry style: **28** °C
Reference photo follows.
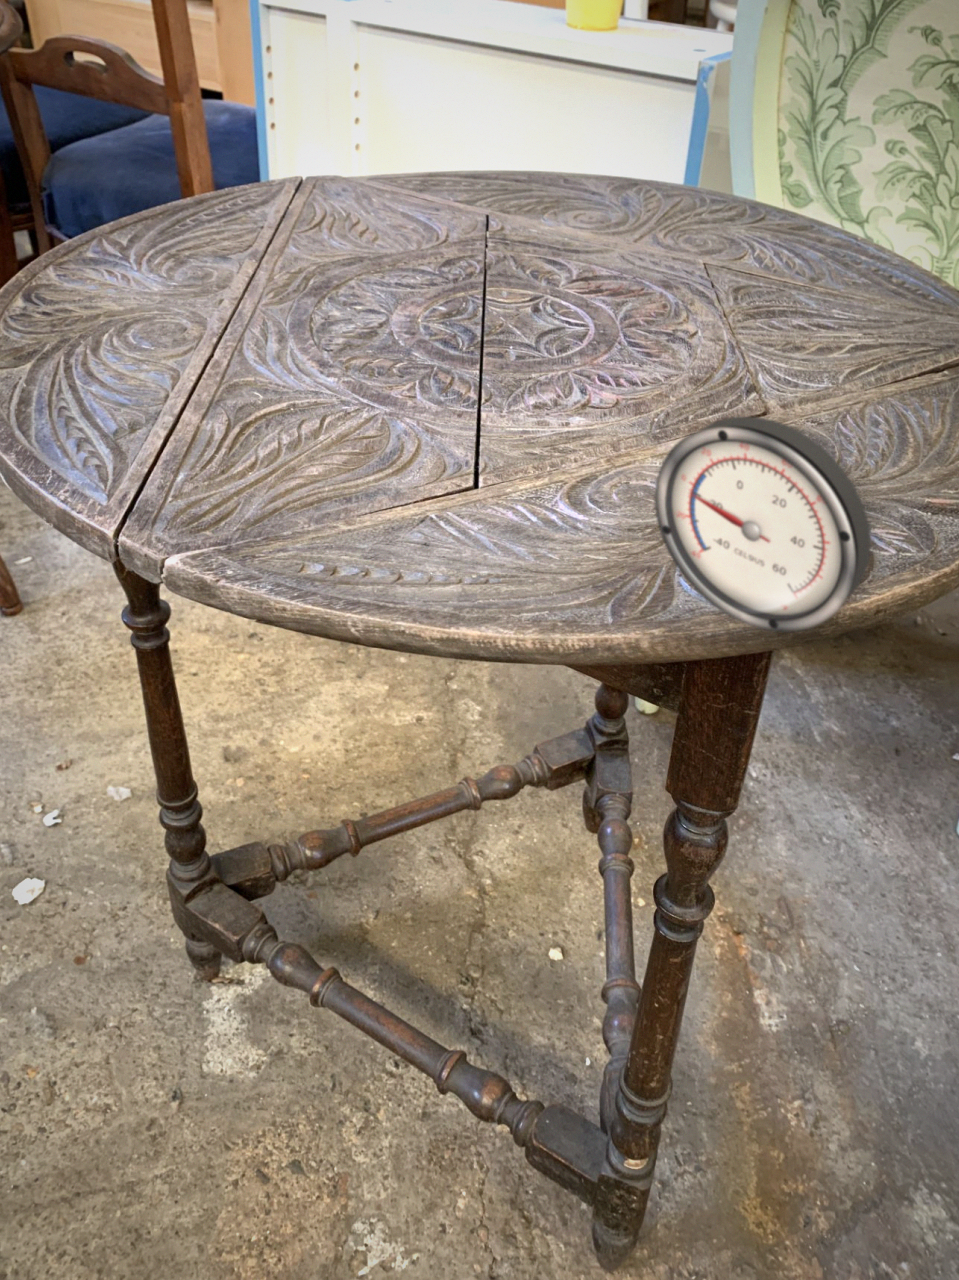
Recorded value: **-20** °C
